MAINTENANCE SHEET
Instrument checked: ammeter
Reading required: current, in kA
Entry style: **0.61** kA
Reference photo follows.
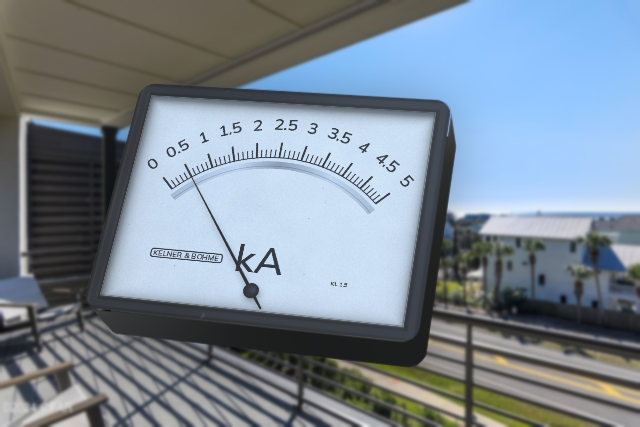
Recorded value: **0.5** kA
